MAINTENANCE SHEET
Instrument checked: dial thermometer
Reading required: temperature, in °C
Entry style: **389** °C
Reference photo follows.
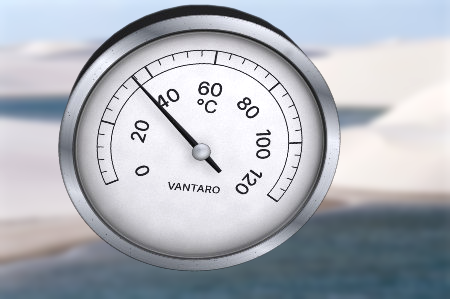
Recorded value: **36** °C
